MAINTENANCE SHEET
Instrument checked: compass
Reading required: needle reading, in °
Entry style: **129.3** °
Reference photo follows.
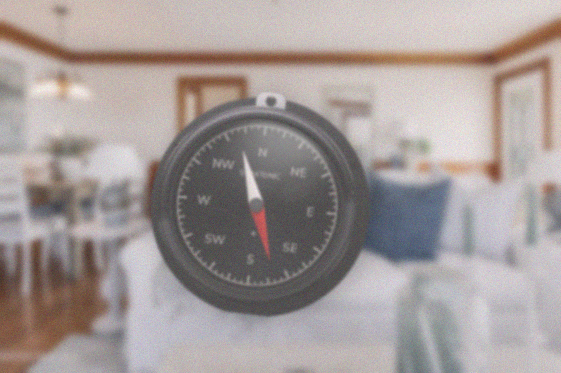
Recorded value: **160** °
